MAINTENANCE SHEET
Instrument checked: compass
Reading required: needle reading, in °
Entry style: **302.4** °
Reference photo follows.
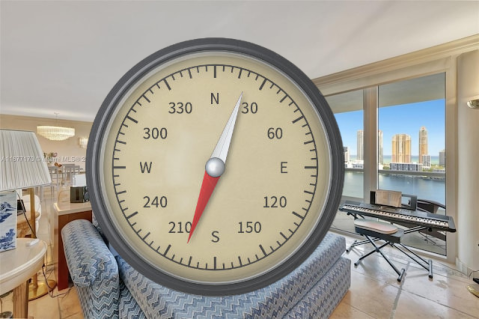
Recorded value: **200** °
